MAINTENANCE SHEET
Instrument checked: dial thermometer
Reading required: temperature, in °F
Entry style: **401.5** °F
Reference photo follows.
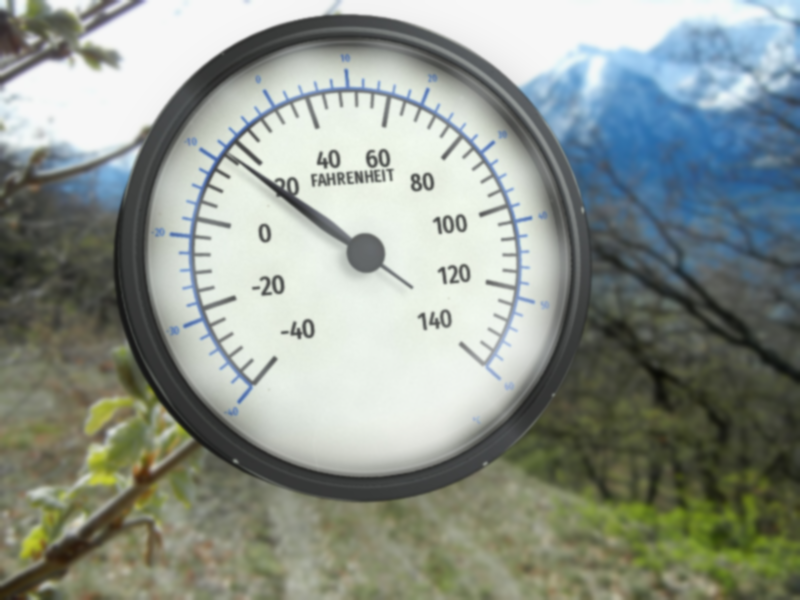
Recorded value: **16** °F
